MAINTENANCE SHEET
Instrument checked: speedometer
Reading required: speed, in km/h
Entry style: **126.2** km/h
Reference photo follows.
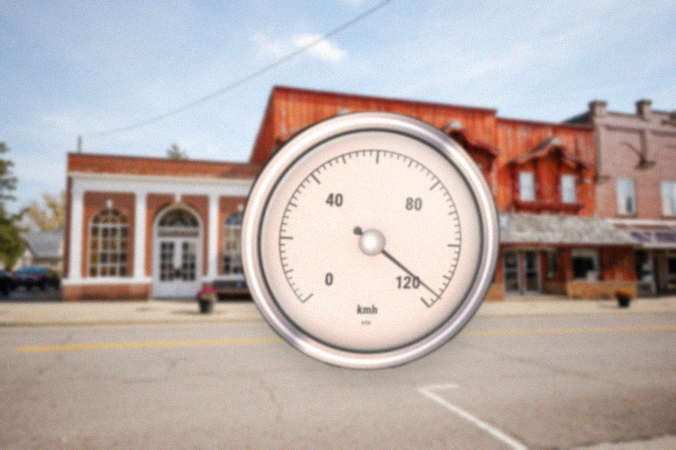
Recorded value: **116** km/h
